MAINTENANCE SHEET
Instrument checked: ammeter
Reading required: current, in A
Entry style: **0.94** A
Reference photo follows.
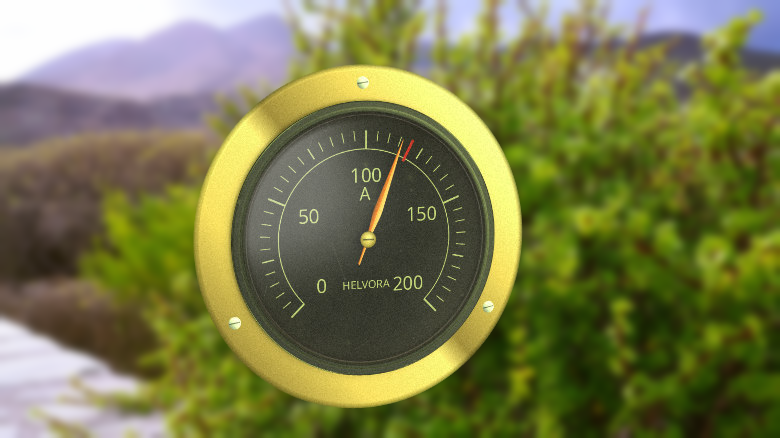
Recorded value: **115** A
